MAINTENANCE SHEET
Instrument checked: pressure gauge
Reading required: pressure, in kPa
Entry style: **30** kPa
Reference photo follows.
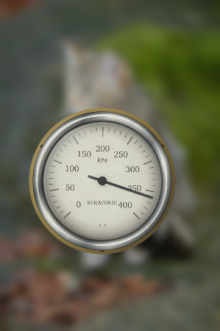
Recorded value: **360** kPa
